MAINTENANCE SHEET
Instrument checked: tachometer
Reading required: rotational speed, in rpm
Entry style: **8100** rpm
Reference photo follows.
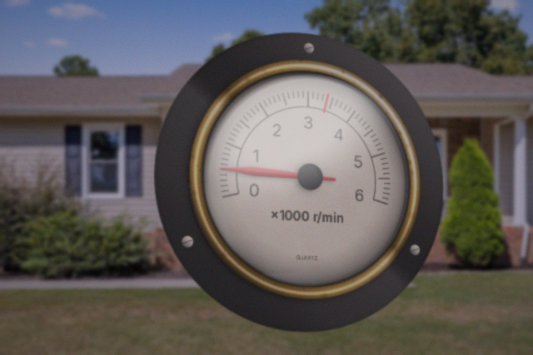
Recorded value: **500** rpm
